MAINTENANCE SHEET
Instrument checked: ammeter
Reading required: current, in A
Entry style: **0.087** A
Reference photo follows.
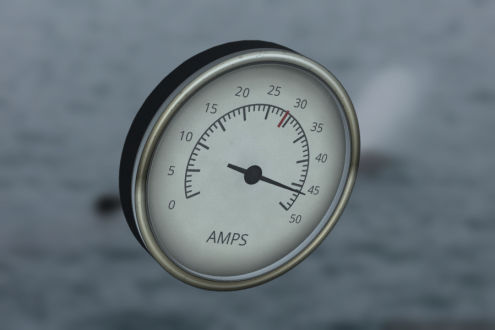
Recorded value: **46** A
